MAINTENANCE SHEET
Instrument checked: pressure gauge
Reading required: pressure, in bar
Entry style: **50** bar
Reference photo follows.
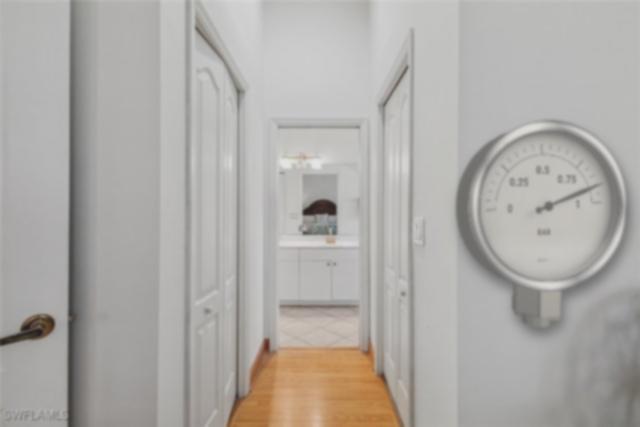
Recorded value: **0.9** bar
